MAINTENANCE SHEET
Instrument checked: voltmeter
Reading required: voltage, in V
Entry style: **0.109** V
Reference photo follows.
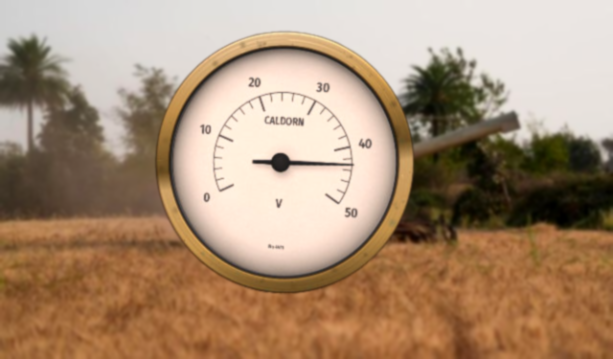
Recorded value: **43** V
